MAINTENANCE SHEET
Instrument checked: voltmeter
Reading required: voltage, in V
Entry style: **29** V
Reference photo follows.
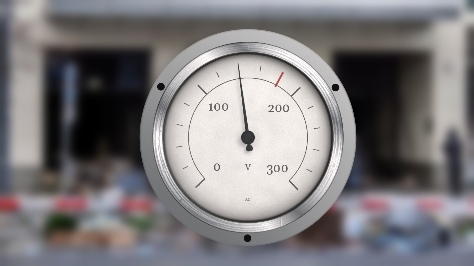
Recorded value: **140** V
